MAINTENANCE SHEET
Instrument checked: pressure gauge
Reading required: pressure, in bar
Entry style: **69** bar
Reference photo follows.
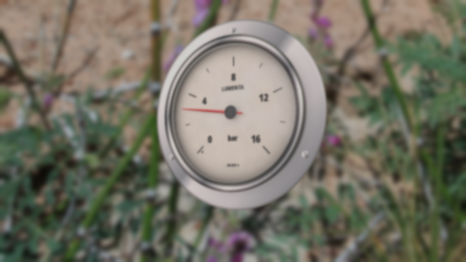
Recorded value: **3** bar
